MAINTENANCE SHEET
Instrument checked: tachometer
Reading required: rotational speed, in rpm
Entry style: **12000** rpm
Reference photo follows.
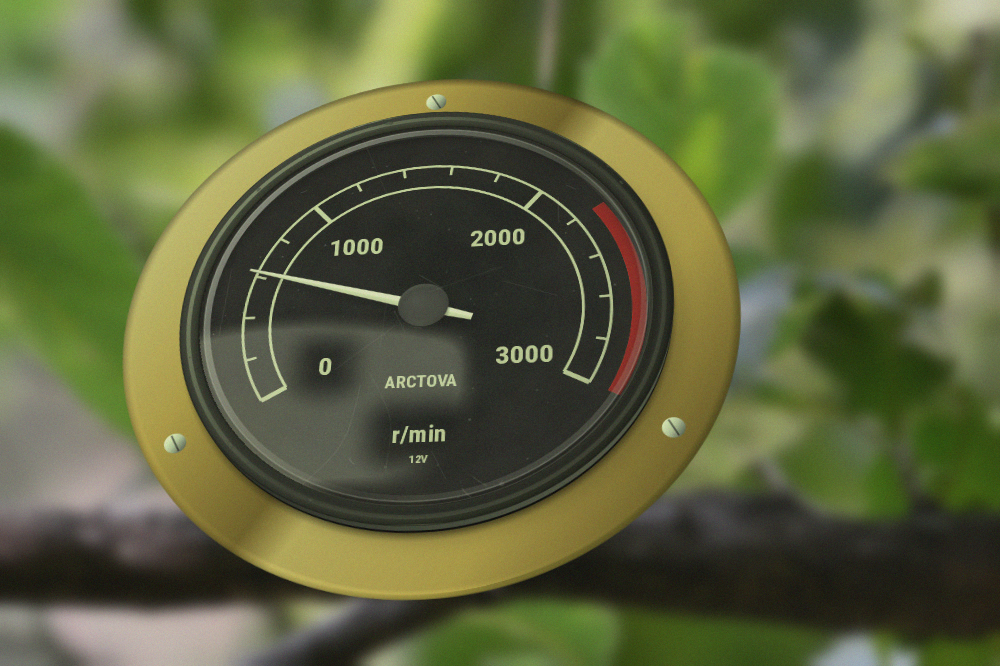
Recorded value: **600** rpm
